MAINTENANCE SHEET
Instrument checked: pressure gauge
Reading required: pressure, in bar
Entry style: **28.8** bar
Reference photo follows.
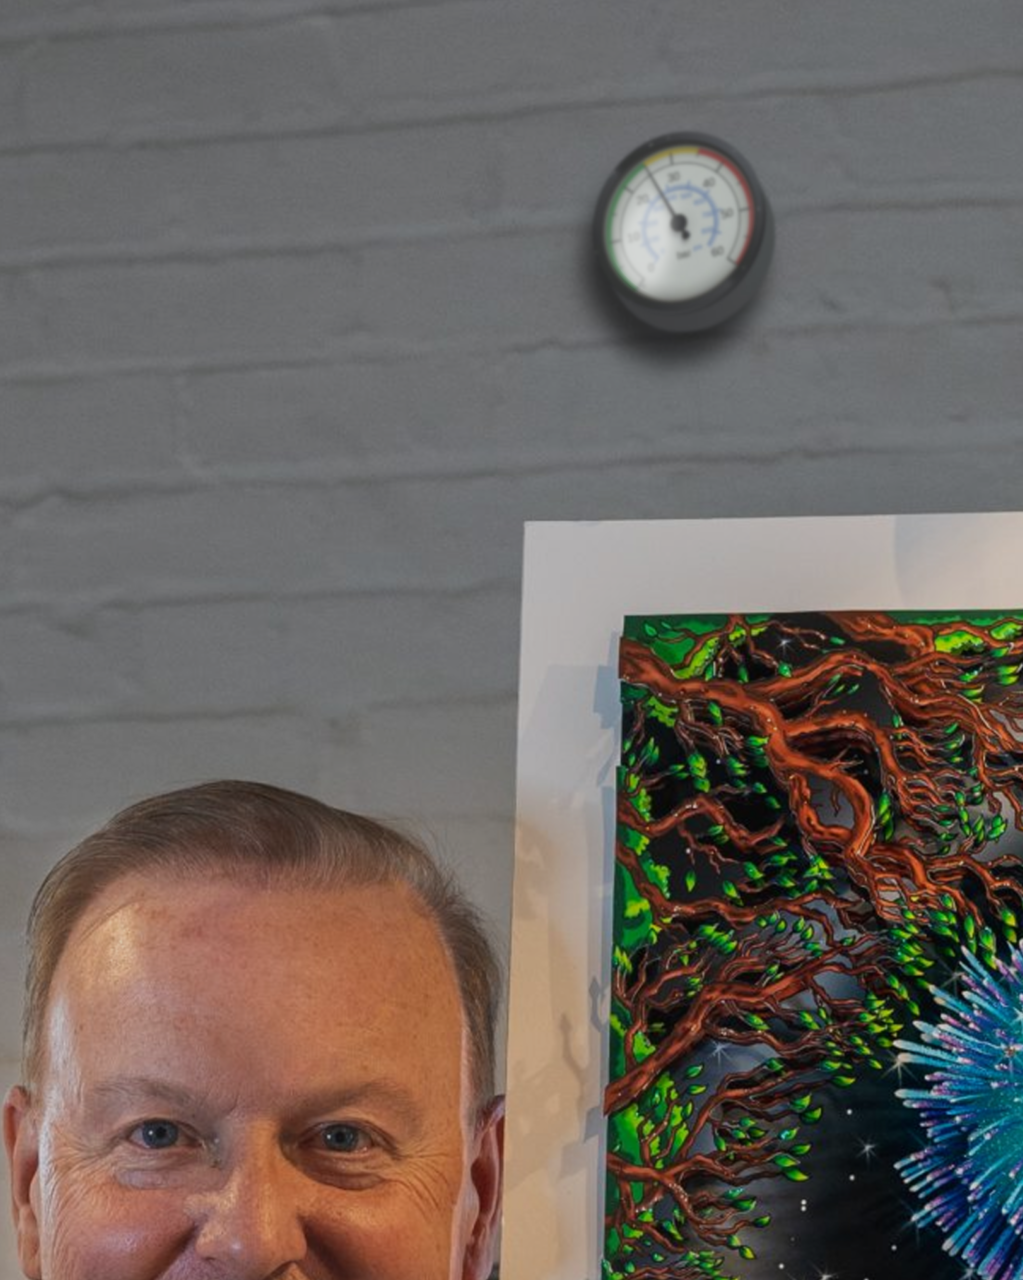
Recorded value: **25** bar
